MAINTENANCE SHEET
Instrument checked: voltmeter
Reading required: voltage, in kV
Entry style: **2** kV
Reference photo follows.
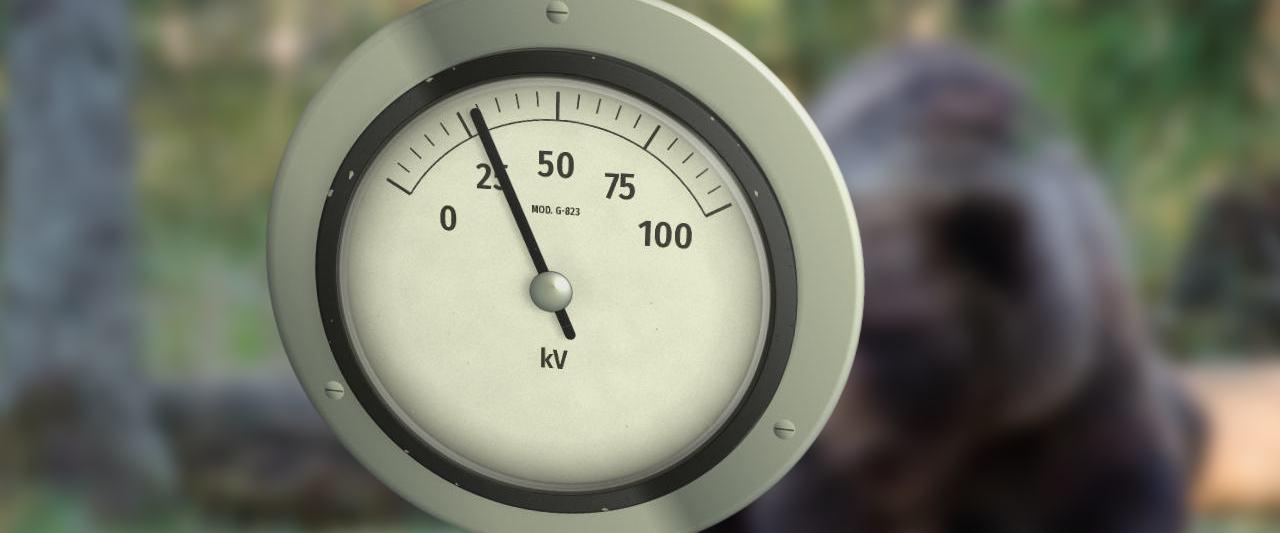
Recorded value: **30** kV
